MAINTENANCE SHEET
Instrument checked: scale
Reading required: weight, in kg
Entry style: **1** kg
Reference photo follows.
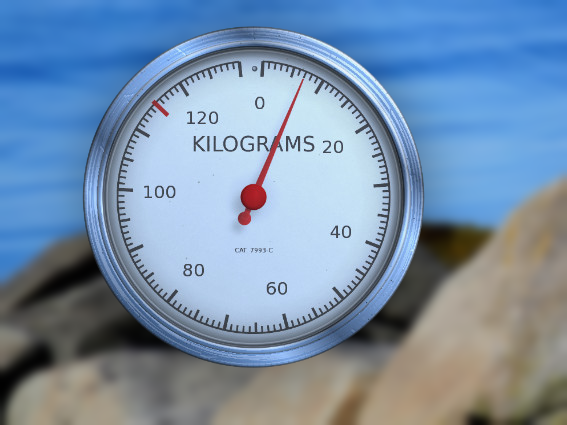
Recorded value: **7** kg
